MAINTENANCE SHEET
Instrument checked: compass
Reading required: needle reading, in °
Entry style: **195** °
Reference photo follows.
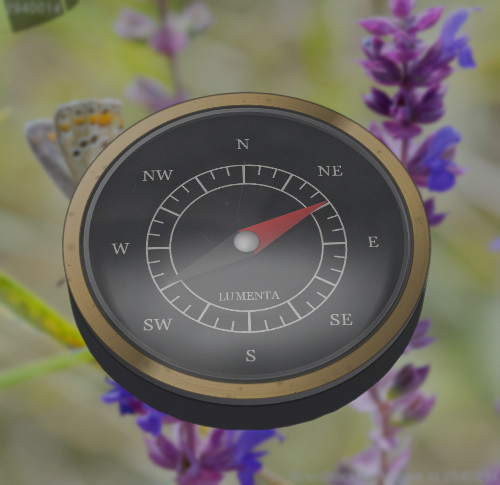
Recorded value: **60** °
